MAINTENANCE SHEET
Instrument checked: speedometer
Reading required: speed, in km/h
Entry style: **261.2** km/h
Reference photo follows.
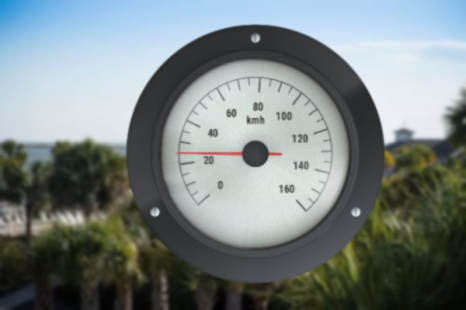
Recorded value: **25** km/h
